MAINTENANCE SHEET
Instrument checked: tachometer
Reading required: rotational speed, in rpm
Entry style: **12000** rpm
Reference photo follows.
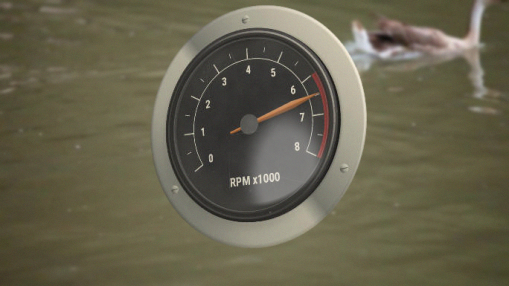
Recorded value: **6500** rpm
